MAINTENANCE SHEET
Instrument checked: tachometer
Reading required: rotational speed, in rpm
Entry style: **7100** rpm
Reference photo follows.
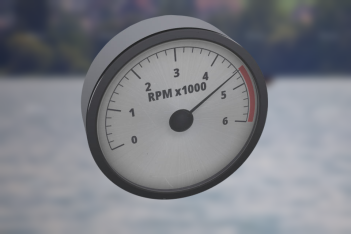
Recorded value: **4600** rpm
